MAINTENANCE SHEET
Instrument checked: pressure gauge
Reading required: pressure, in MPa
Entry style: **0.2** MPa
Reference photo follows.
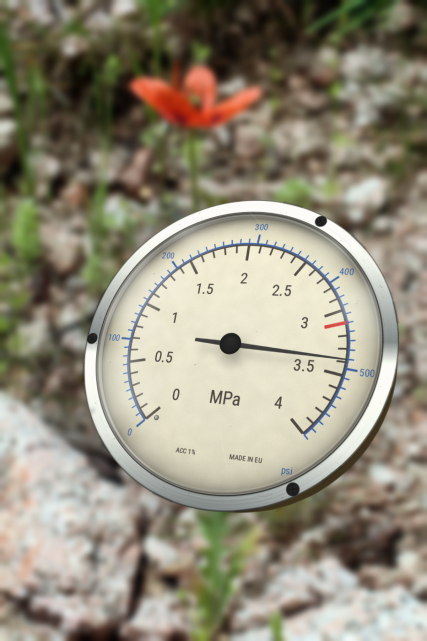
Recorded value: **3.4** MPa
